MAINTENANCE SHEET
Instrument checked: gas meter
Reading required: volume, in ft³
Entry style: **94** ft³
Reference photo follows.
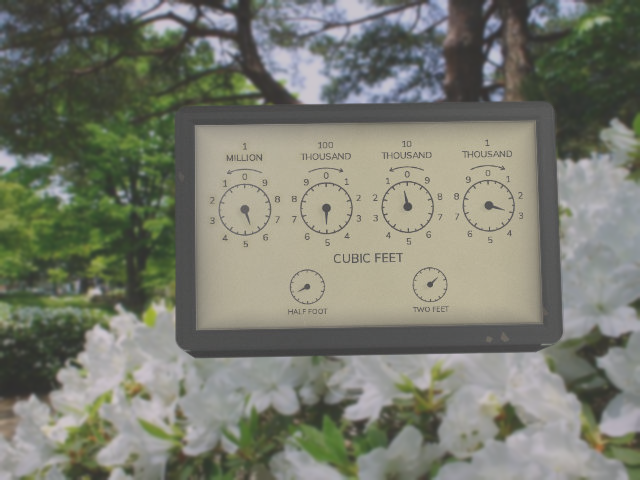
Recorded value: **550300** ft³
